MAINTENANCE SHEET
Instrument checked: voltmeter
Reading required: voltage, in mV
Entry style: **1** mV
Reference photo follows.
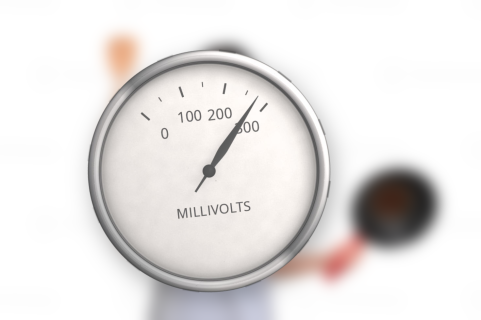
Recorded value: **275** mV
